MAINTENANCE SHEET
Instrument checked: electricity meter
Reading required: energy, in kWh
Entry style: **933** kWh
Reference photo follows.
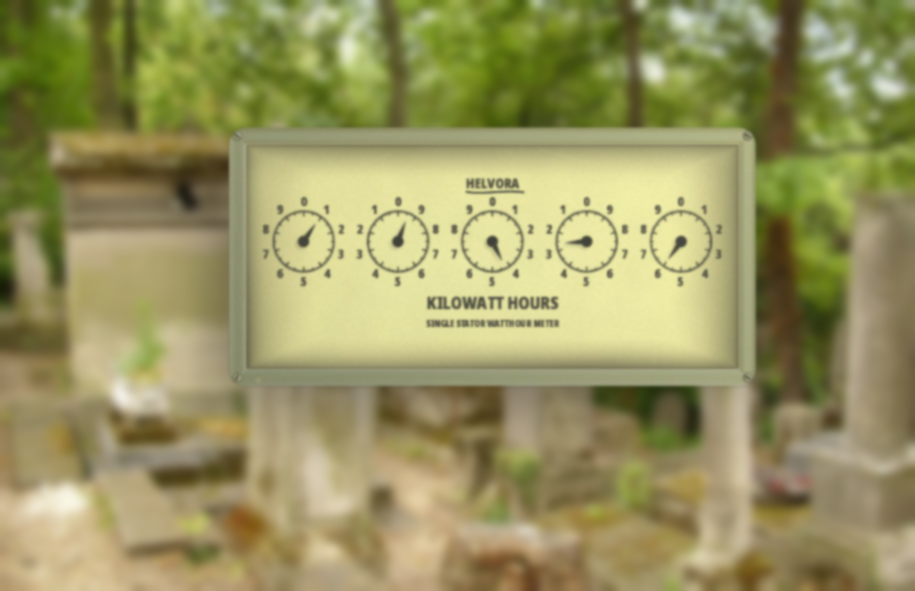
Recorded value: **9426** kWh
